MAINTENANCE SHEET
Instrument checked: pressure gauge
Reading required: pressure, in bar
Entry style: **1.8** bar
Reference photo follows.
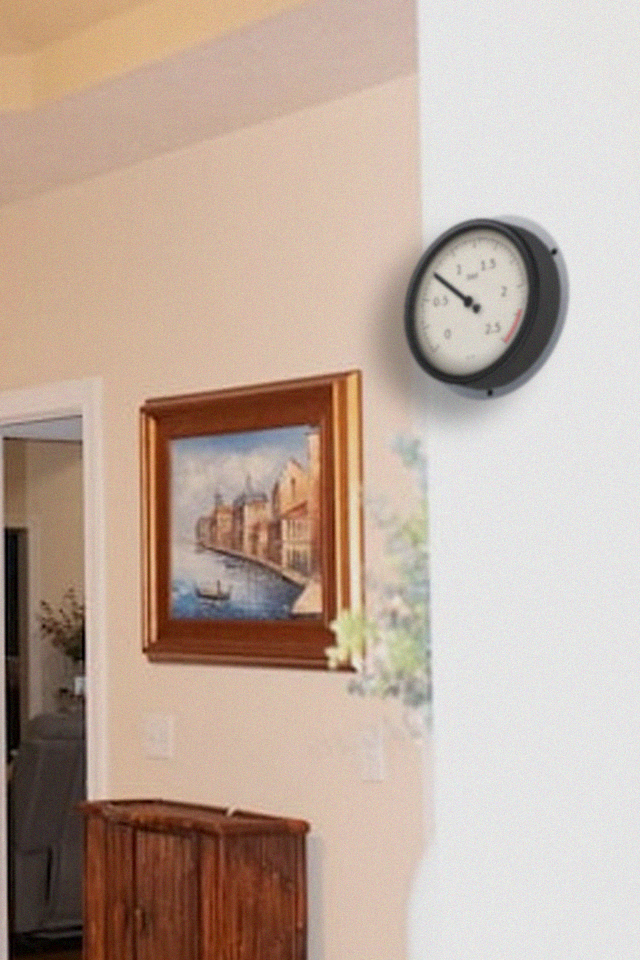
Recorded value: **0.75** bar
